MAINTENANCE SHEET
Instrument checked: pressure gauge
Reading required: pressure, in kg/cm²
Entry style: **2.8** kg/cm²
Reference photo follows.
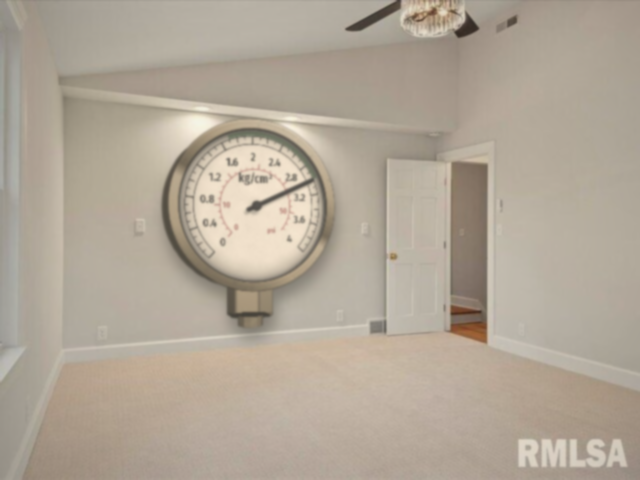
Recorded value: **3** kg/cm²
